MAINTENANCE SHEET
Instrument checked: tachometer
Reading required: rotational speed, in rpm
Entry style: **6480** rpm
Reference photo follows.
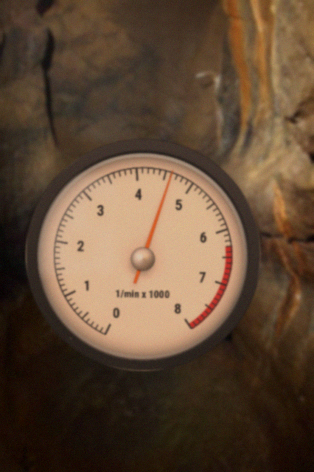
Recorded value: **4600** rpm
